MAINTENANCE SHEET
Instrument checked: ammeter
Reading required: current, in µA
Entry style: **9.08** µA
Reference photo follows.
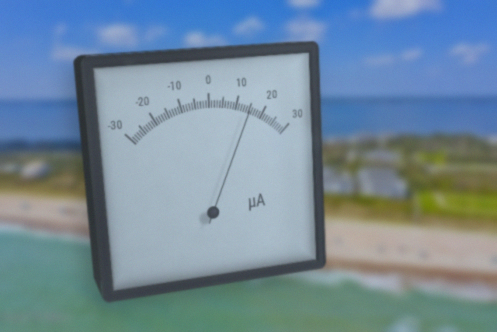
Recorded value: **15** µA
